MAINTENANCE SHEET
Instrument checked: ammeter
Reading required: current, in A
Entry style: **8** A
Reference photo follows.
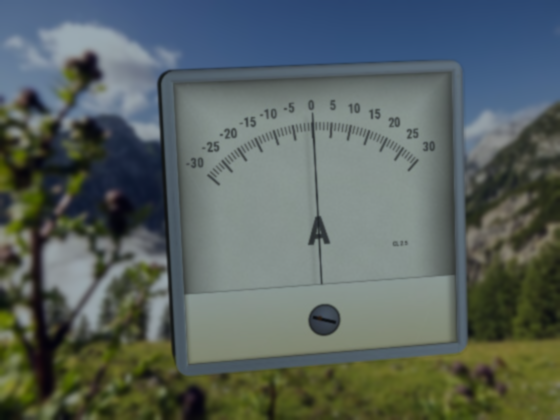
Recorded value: **0** A
